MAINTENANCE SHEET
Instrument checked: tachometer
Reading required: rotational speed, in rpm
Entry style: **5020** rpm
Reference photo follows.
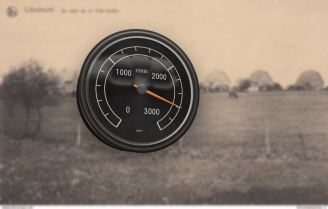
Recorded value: **2600** rpm
